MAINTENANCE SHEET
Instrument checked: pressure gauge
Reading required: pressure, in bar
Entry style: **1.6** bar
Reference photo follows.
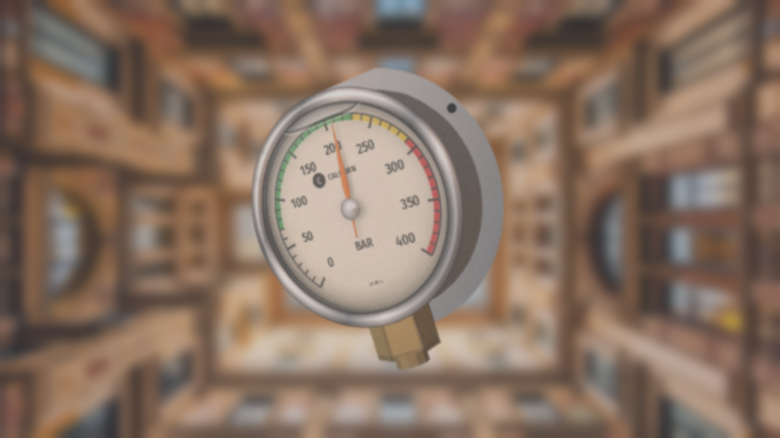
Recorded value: **210** bar
